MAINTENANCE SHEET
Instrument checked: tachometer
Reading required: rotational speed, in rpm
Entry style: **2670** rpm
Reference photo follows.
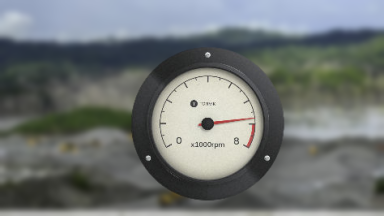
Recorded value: **6750** rpm
